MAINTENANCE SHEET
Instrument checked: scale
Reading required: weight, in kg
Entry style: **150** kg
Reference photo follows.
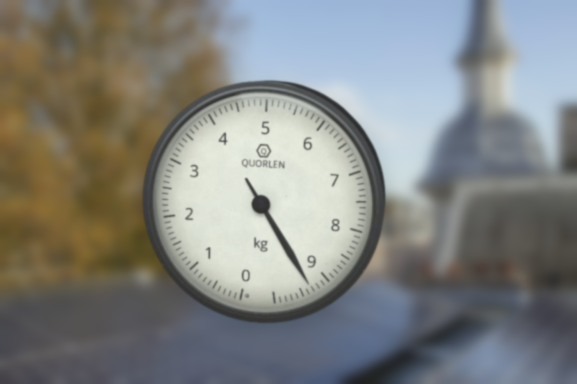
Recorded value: **9.3** kg
